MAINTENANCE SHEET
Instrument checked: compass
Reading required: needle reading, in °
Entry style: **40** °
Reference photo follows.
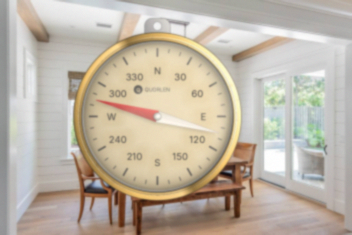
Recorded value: **285** °
